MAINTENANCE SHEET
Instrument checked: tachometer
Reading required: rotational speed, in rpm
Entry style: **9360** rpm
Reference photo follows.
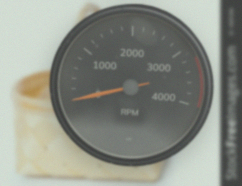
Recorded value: **0** rpm
